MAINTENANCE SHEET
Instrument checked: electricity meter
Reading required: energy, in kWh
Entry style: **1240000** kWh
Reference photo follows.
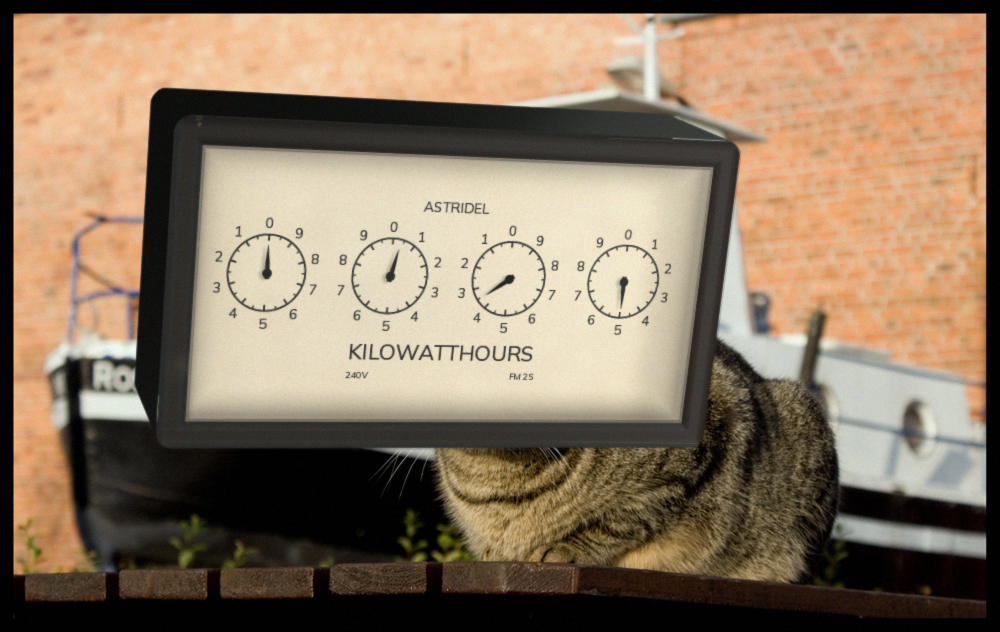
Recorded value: **35** kWh
